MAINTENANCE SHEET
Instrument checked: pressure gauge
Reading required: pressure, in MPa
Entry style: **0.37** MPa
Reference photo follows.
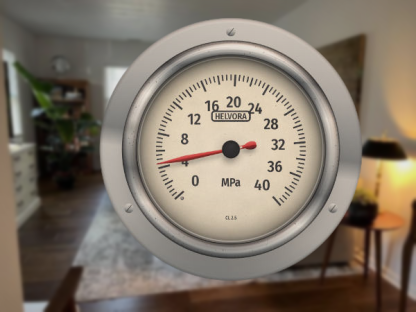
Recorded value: **4.5** MPa
